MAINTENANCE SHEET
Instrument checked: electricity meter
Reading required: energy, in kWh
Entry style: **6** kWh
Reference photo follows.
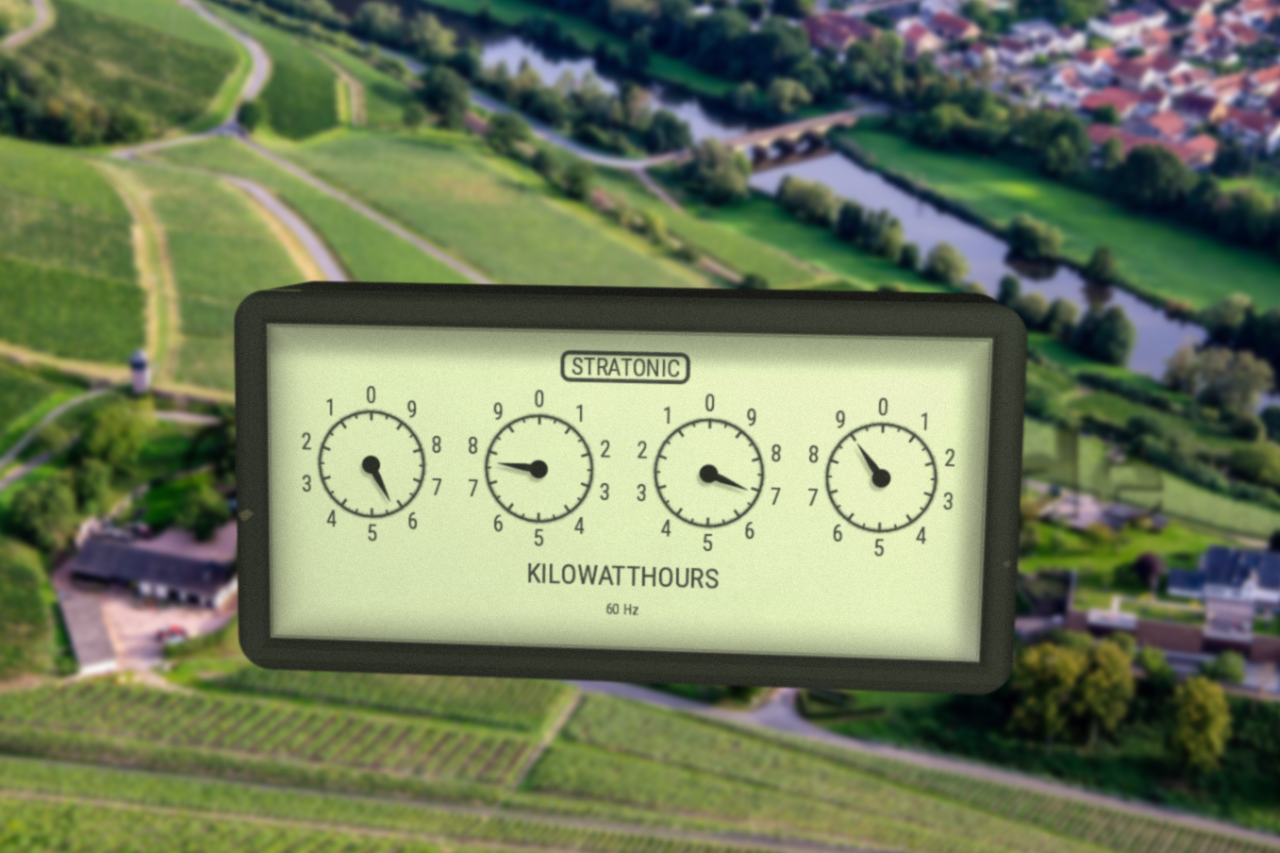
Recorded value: **5769** kWh
